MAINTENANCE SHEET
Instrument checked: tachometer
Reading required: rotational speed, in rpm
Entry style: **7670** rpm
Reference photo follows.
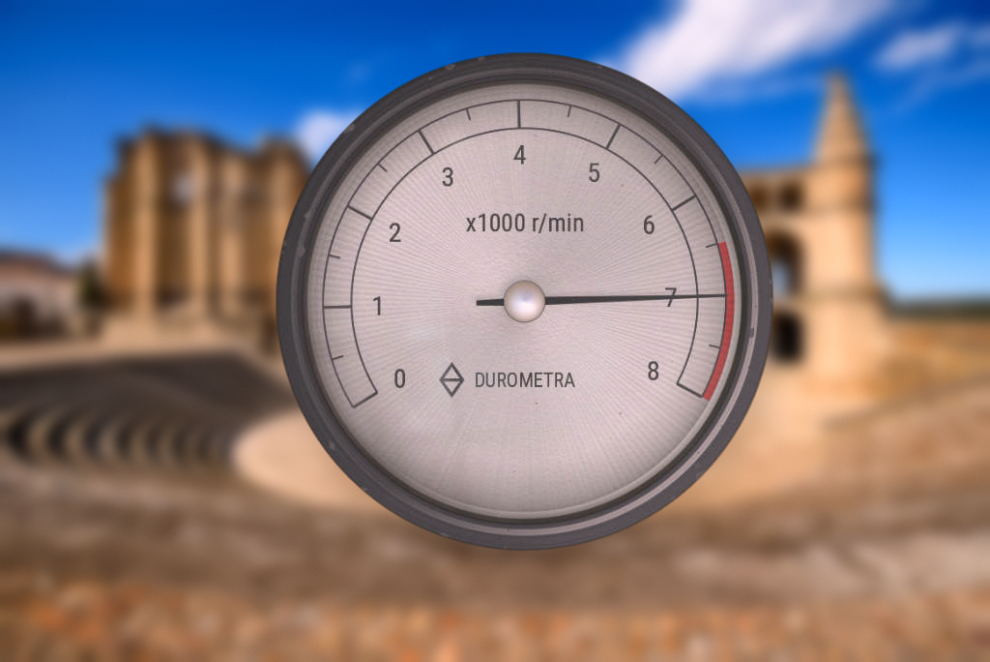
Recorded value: **7000** rpm
